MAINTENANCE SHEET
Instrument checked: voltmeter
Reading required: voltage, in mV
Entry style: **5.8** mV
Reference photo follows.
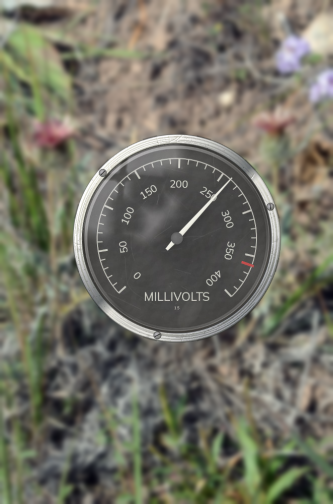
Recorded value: **260** mV
